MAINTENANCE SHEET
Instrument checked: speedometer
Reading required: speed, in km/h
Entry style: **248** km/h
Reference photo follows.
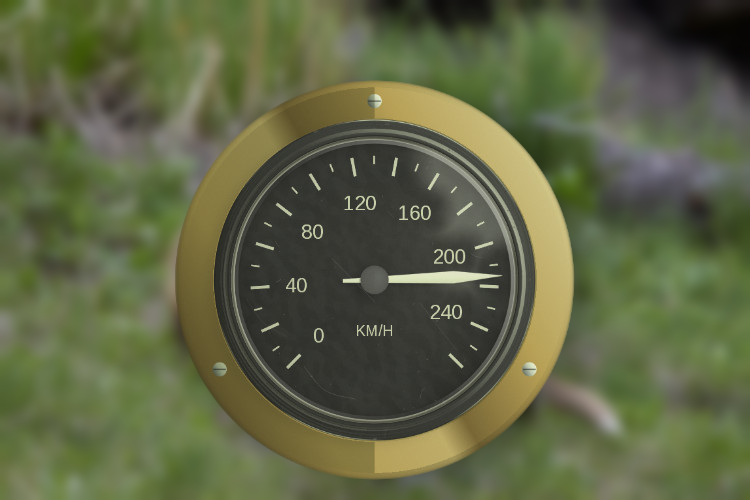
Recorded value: **215** km/h
